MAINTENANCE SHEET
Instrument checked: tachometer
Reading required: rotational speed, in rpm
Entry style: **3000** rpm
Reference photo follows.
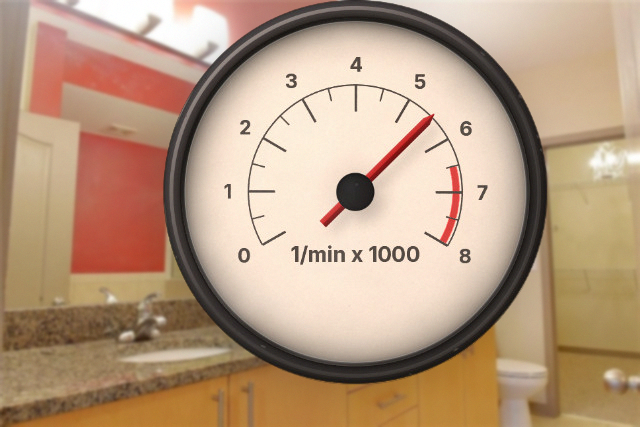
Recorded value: **5500** rpm
